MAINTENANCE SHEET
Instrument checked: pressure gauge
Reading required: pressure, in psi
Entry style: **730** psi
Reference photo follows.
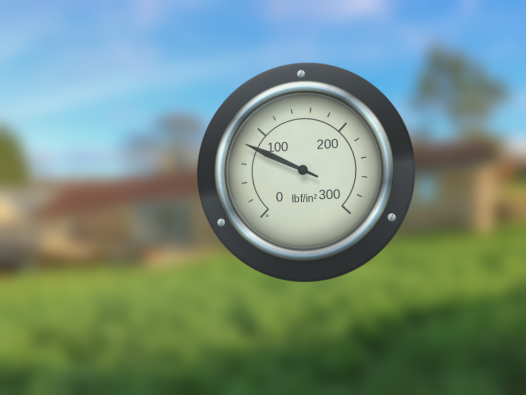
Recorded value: **80** psi
